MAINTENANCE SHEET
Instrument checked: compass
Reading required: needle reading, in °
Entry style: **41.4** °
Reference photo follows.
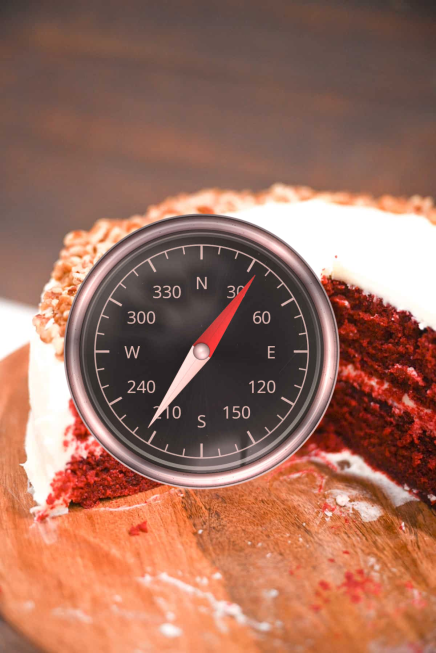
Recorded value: **35** °
